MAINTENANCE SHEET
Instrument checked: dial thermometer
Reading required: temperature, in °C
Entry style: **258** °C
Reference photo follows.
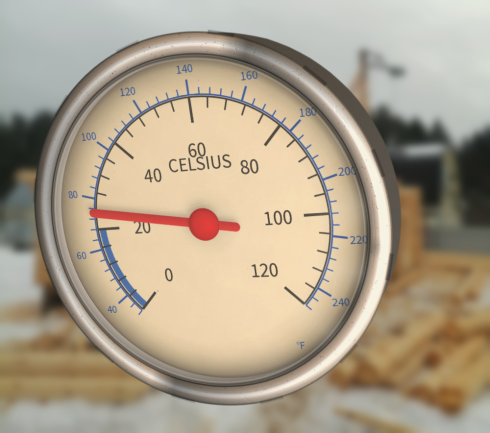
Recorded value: **24** °C
